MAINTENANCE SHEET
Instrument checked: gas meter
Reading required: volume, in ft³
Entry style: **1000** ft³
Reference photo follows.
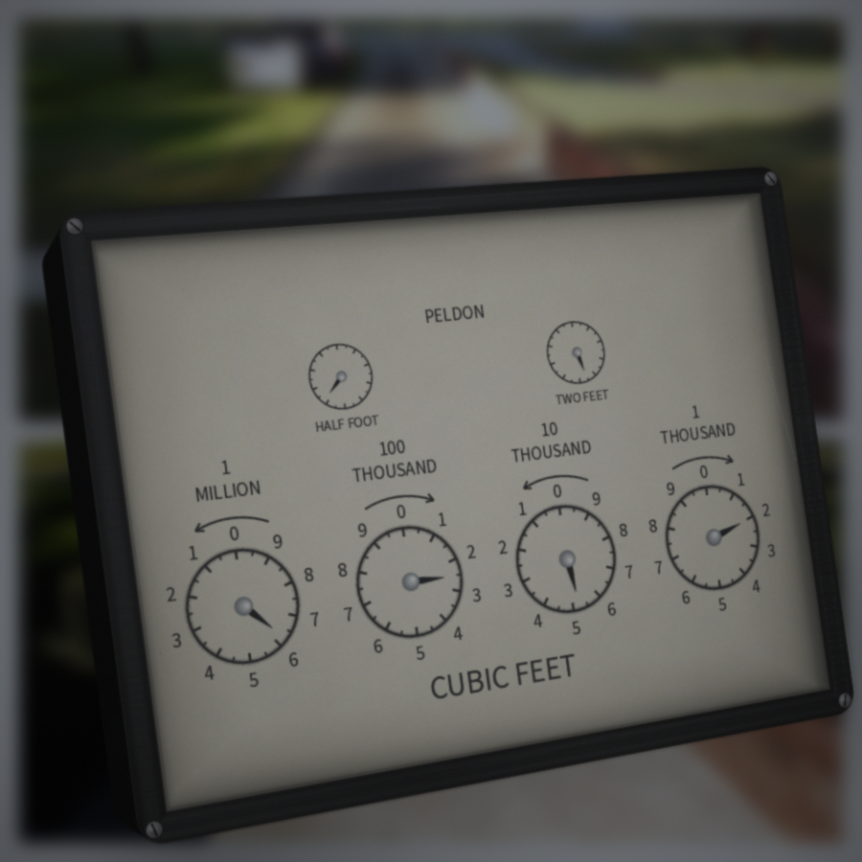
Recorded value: **625200** ft³
